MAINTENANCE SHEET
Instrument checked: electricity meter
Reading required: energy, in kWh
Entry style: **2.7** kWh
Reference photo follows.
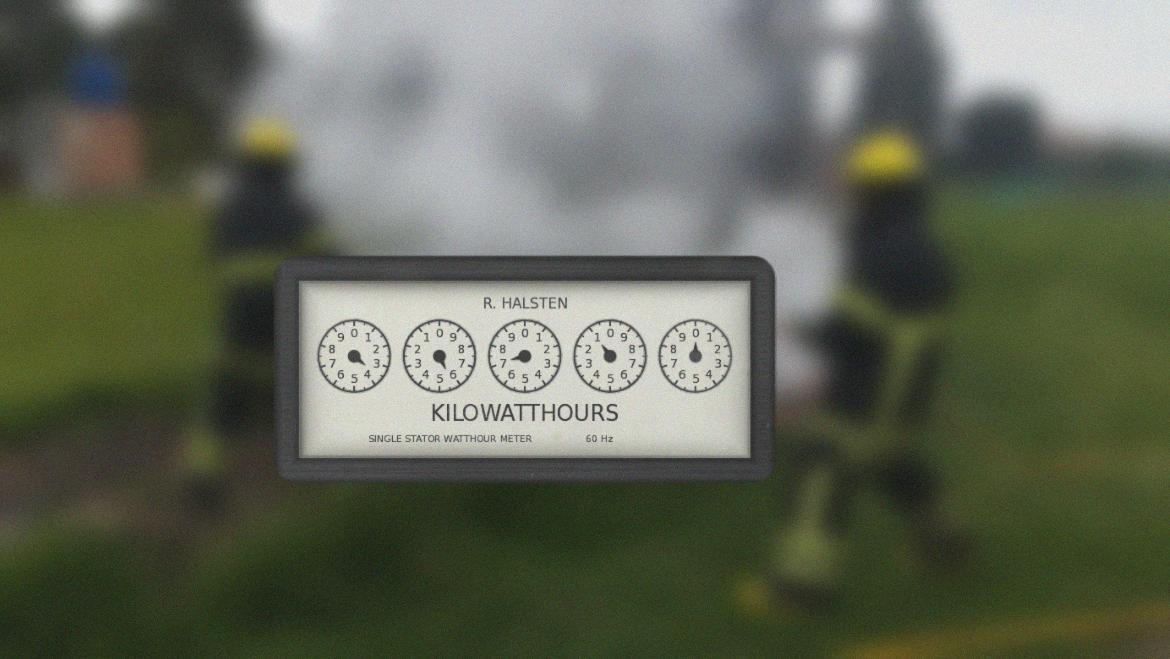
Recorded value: **35710** kWh
